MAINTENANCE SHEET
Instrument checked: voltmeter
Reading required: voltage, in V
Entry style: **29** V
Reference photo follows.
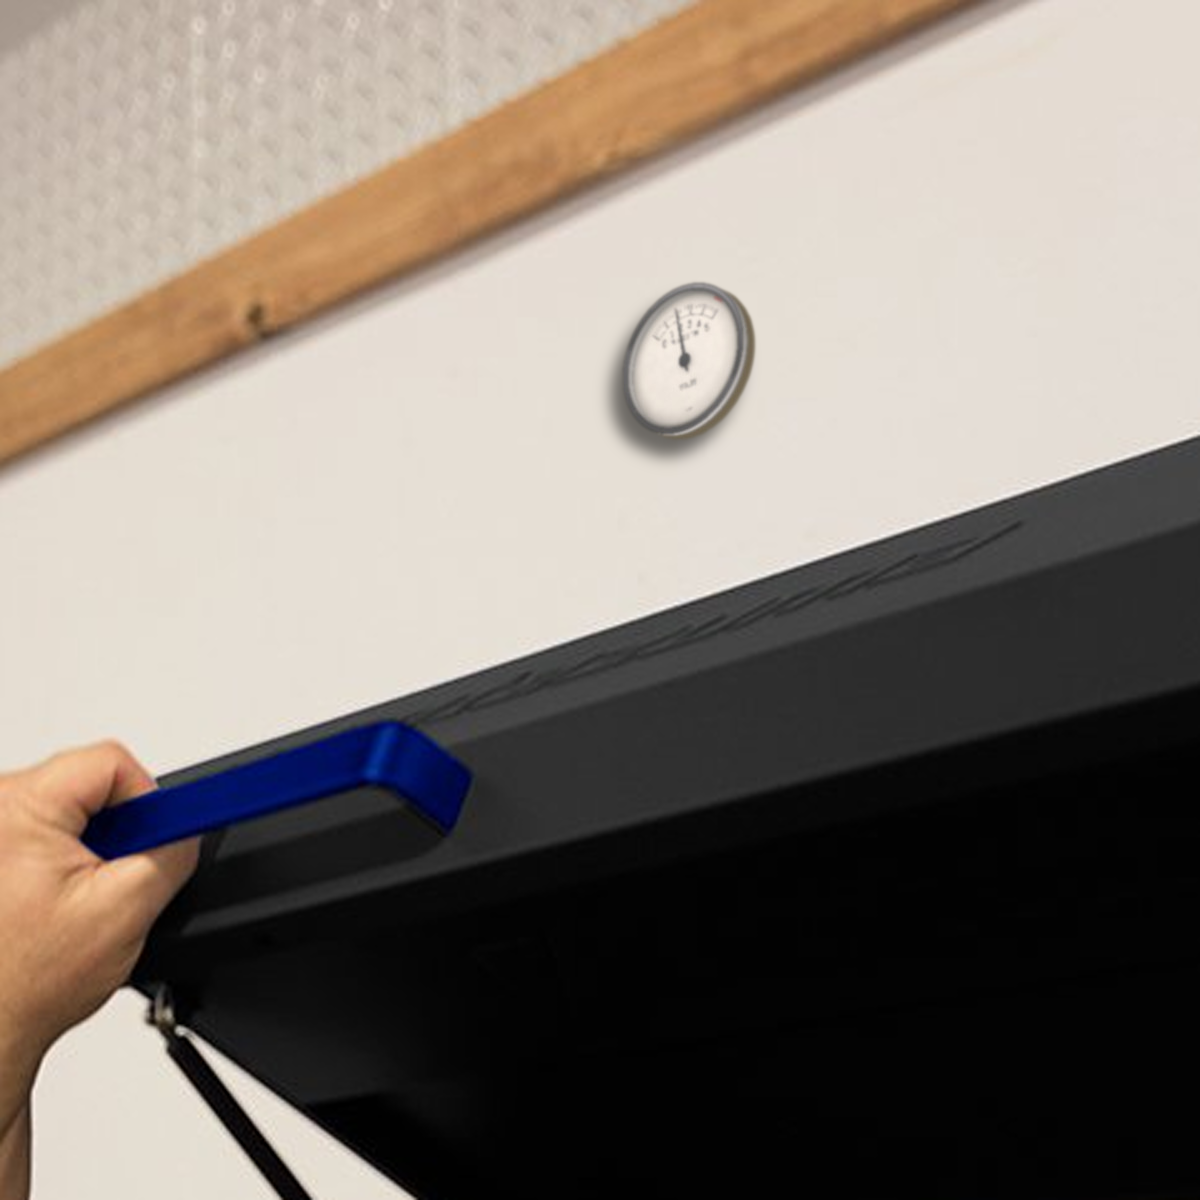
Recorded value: **2** V
